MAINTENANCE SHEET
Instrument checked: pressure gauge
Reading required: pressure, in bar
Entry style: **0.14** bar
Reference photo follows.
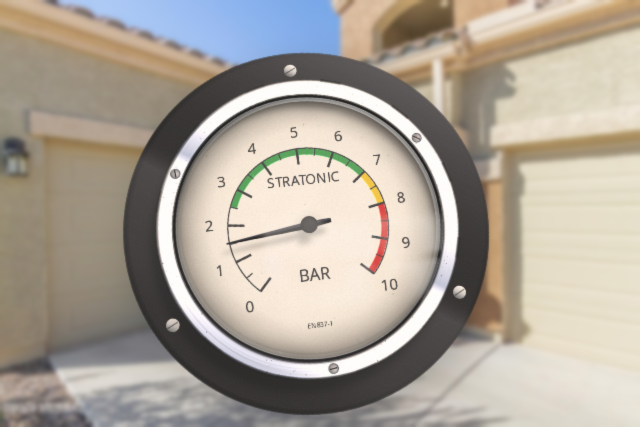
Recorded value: **1.5** bar
